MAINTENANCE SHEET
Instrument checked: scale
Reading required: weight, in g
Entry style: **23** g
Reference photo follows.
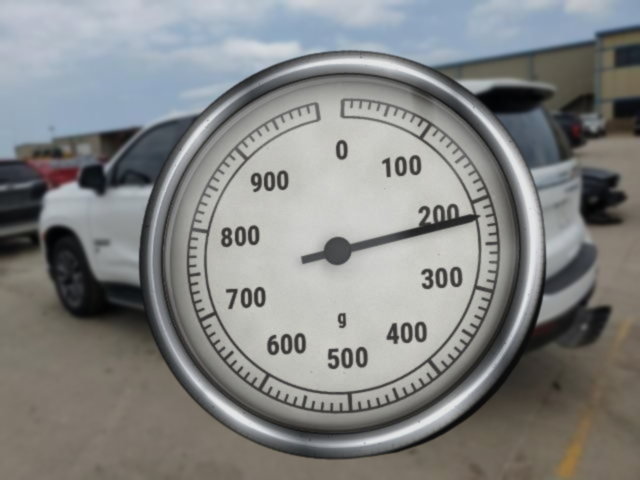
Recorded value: **220** g
